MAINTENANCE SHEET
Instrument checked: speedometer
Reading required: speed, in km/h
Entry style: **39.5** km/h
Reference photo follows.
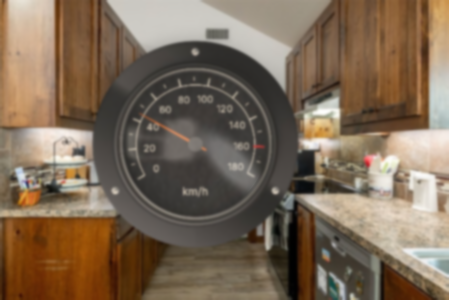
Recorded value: **45** km/h
